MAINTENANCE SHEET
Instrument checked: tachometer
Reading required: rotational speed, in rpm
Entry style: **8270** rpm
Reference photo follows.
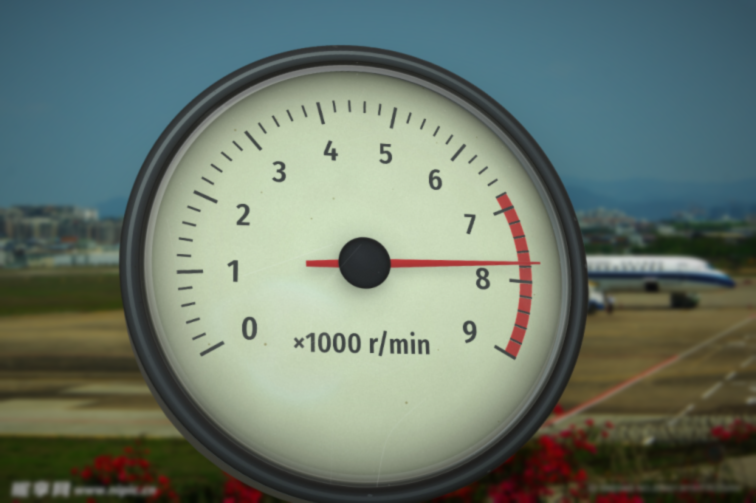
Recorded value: **7800** rpm
